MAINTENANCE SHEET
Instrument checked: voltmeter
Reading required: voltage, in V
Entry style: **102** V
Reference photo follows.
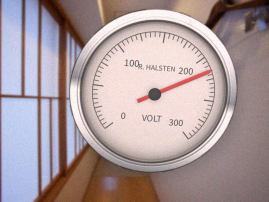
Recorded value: **215** V
